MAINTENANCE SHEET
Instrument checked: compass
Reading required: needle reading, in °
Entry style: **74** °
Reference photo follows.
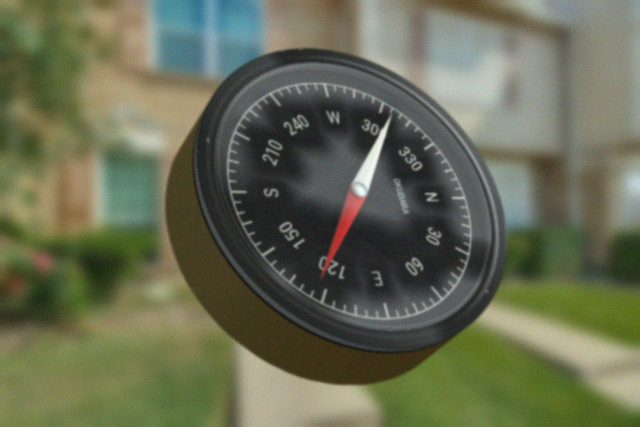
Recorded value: **125** °
